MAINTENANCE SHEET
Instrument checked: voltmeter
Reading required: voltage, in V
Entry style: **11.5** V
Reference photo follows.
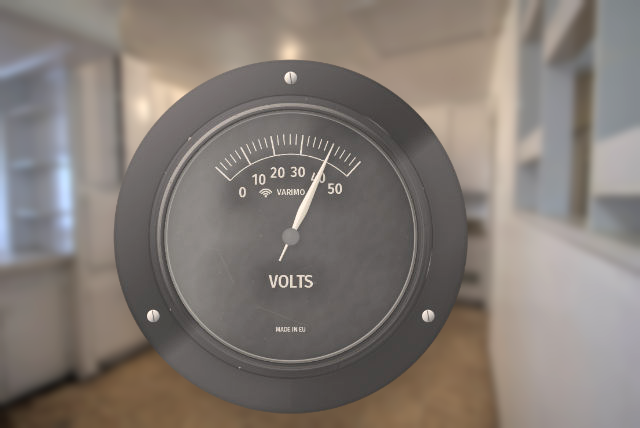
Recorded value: **40** V
